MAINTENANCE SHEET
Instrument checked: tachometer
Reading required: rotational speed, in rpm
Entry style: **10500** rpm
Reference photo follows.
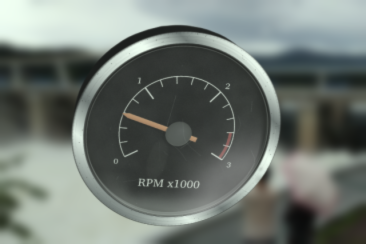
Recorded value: **600** rpm
